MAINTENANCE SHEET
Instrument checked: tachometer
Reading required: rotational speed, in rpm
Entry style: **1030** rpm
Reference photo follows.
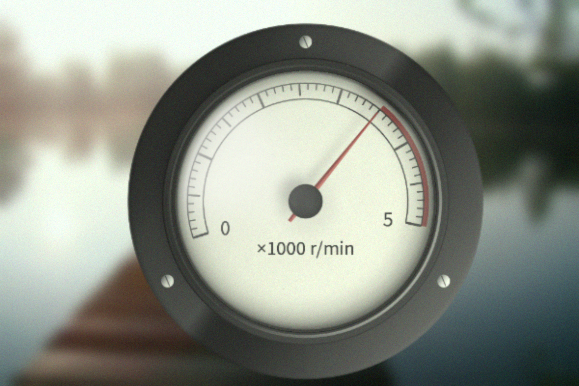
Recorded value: **3500** rpm
